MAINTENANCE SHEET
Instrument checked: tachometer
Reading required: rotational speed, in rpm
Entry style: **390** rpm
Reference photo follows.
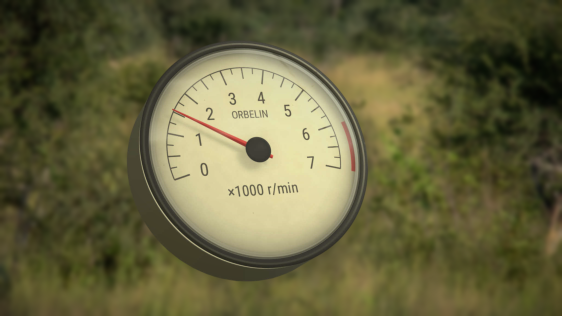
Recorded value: **1500** rpm
